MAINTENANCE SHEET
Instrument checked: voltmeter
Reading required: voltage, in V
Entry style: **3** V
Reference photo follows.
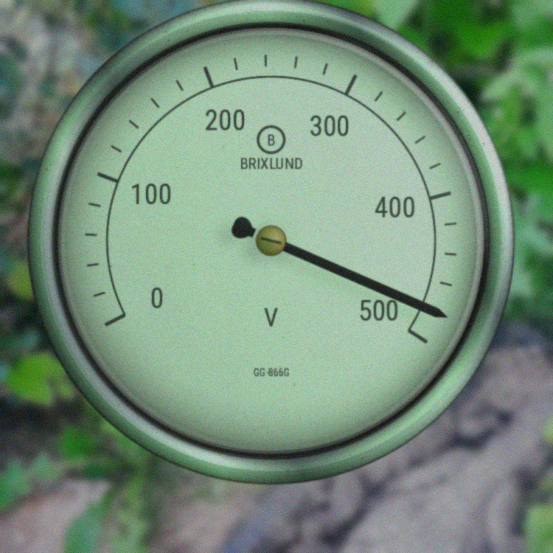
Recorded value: **480** V
